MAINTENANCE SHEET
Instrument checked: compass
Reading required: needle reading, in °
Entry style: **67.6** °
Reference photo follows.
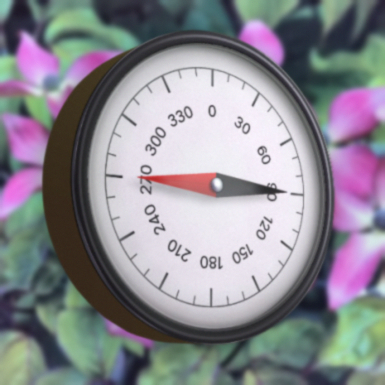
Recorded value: **270** °
